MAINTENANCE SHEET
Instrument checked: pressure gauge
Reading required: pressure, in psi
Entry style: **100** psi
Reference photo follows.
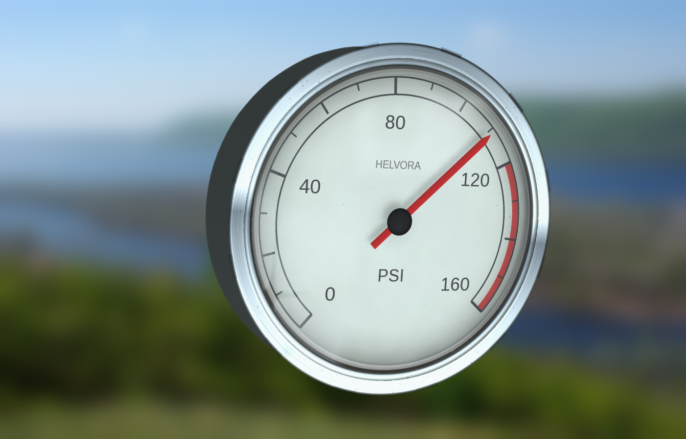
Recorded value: **110** psi
